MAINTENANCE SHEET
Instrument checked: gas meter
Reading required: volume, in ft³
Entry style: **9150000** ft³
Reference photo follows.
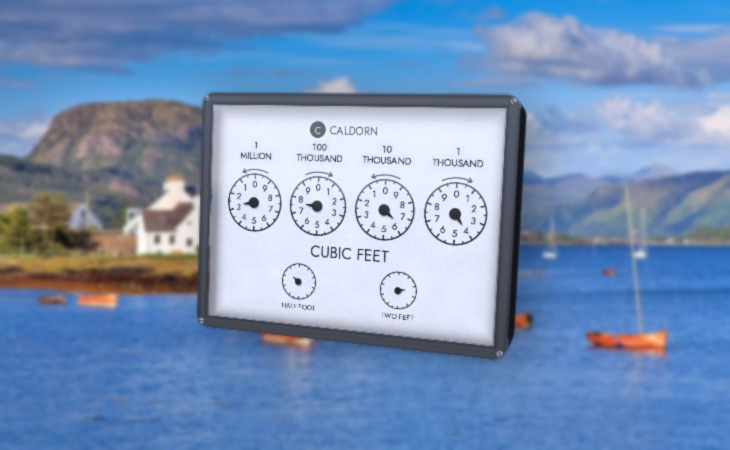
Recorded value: **276400** ft³
